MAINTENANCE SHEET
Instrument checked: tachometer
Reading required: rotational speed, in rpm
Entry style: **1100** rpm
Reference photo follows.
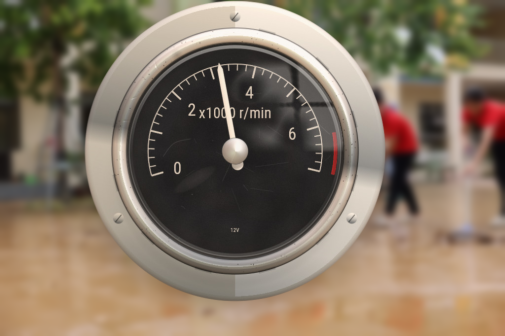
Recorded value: **3200** rpm
